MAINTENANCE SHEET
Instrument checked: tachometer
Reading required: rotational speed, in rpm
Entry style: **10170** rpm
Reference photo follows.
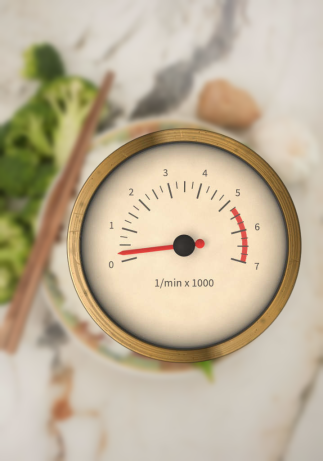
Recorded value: **250** rpm
